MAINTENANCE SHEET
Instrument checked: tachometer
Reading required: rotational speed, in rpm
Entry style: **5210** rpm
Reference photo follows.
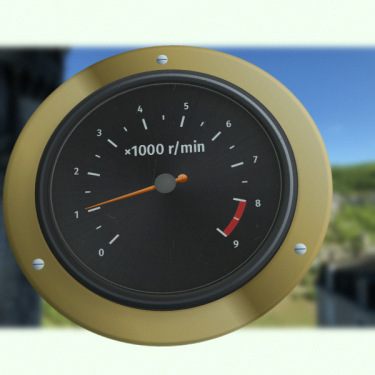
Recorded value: **1000** rpm
